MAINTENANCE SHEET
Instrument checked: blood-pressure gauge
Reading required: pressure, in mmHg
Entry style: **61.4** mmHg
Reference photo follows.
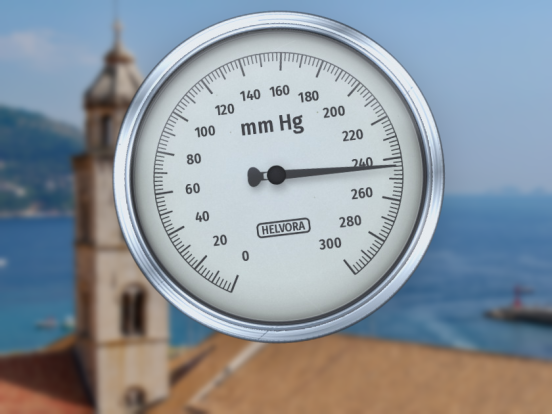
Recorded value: **244** mmHg
